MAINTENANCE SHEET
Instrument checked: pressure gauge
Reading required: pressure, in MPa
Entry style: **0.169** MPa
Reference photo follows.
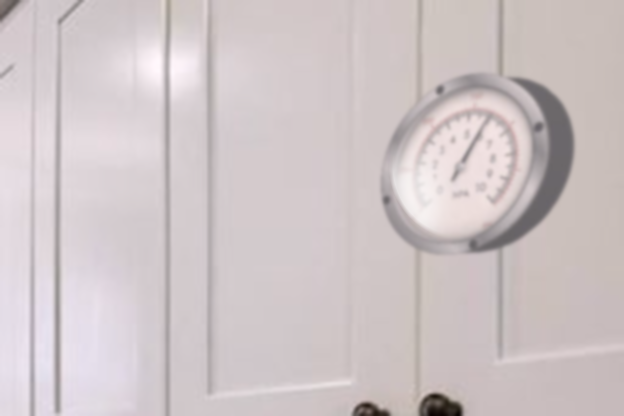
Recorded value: **6** MPa
